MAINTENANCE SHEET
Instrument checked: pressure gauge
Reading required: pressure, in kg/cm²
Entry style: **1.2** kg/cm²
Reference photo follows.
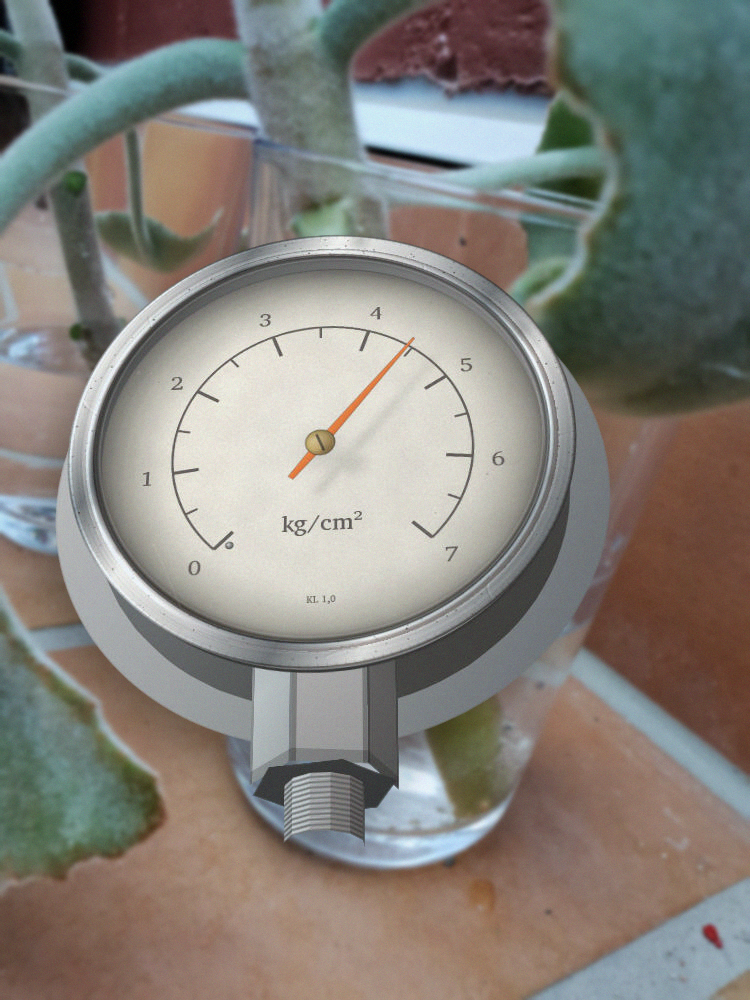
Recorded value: **4.5** kg/cm²
